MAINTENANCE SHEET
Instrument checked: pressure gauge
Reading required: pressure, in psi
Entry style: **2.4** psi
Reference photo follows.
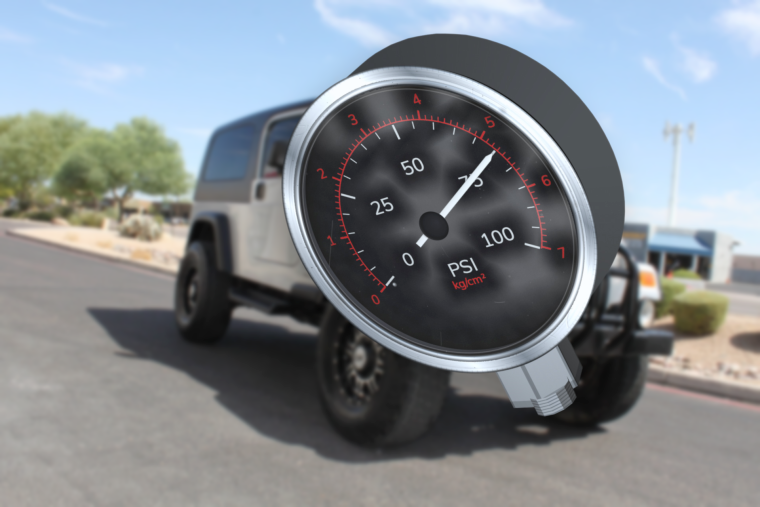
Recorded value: **75** psi
